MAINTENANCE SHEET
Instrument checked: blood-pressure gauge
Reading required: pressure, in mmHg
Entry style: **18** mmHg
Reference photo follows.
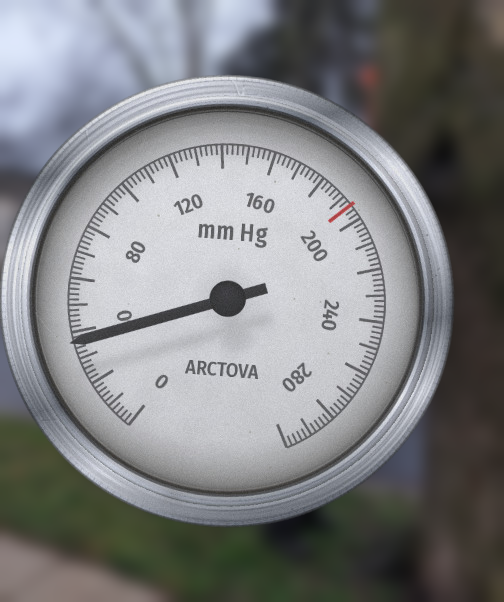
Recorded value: **36** mmHg
